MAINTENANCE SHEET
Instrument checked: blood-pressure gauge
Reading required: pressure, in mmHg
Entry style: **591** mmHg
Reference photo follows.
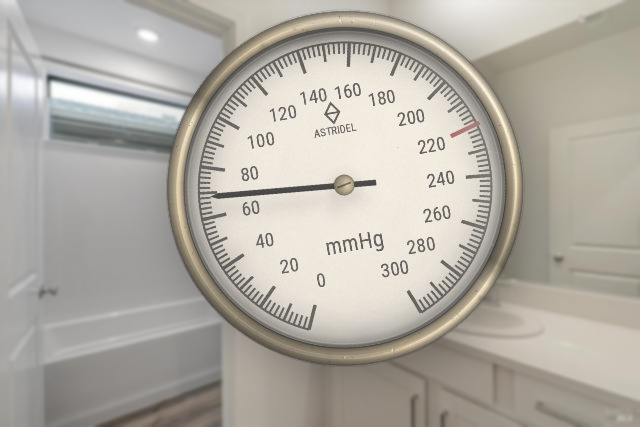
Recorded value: **68** mmHg
